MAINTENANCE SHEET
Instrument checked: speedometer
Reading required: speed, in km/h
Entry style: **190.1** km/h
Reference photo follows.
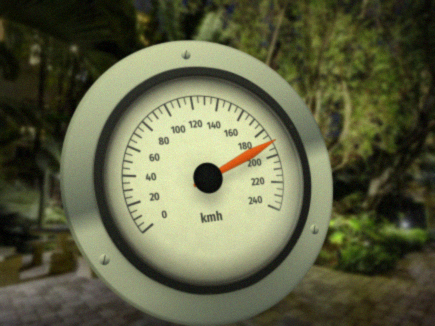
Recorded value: **190** km/h
